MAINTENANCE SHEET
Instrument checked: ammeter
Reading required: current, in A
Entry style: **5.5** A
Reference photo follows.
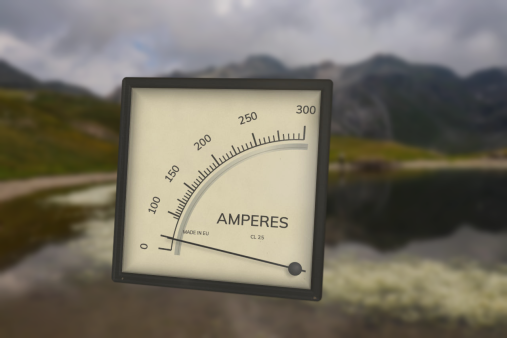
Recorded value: **50** A
